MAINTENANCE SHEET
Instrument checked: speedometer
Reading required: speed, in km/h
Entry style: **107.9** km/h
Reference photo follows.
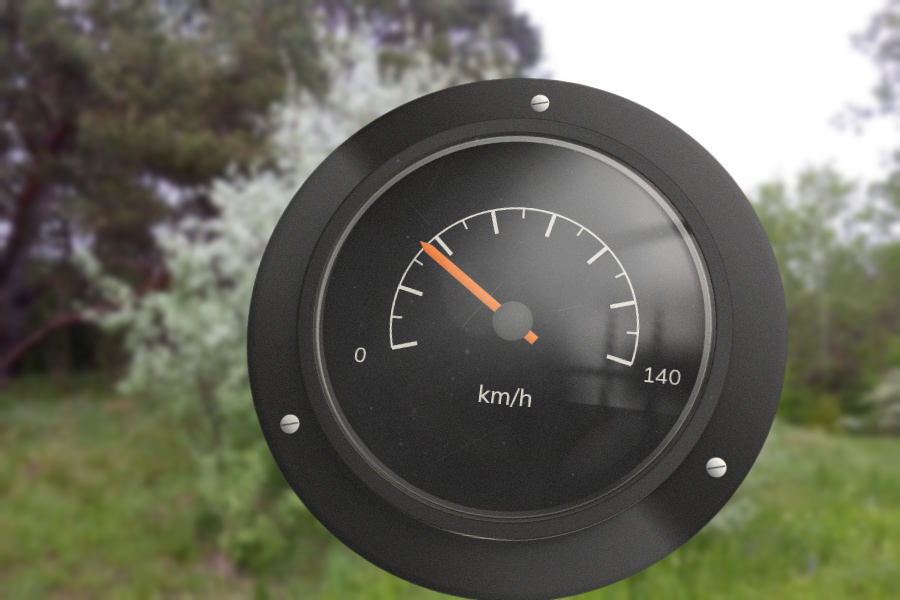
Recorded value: **35** km/h
